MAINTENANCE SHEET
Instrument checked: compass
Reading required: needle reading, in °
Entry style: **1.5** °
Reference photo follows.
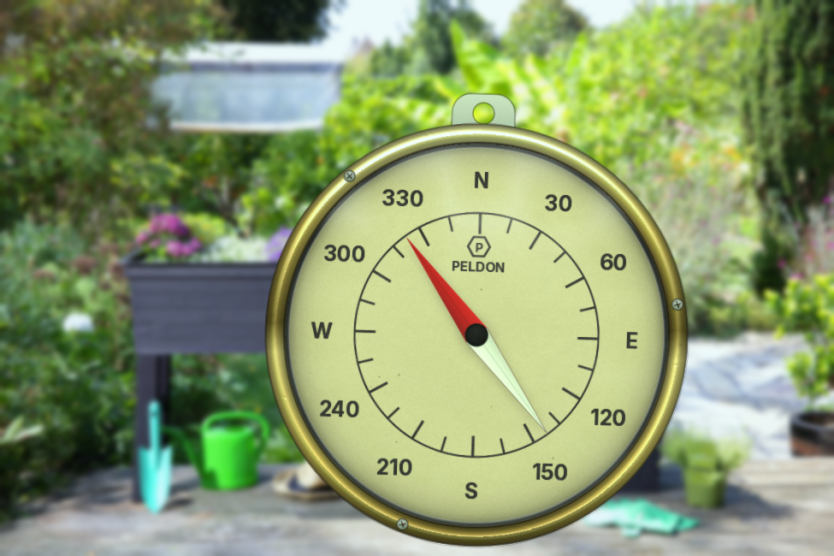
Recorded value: **322.5** °
